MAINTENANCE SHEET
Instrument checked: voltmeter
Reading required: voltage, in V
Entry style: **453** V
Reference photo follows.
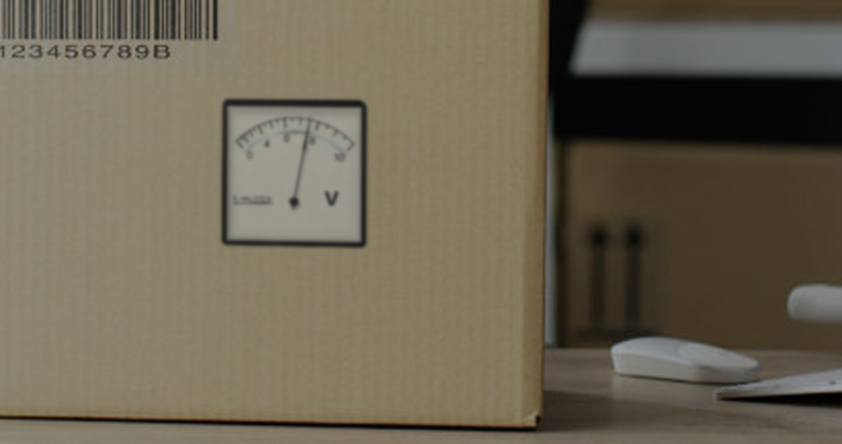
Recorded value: **7.5** V
